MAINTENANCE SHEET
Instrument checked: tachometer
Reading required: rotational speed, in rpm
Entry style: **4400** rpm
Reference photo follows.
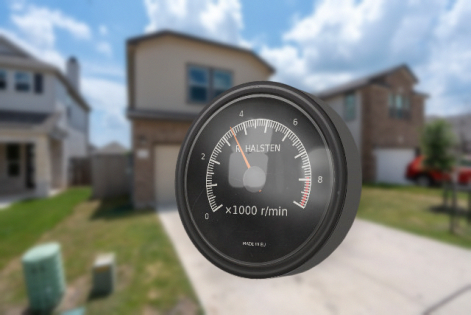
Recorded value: **3500** rpm
